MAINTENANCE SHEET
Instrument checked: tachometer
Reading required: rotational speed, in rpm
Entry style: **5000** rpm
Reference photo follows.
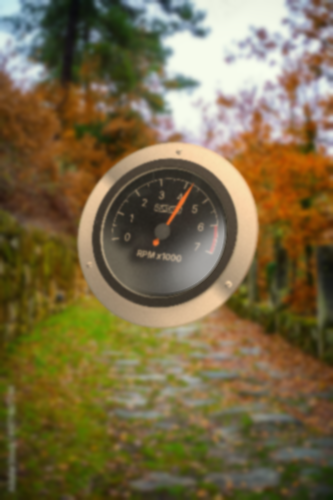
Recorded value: **4250** rpm
